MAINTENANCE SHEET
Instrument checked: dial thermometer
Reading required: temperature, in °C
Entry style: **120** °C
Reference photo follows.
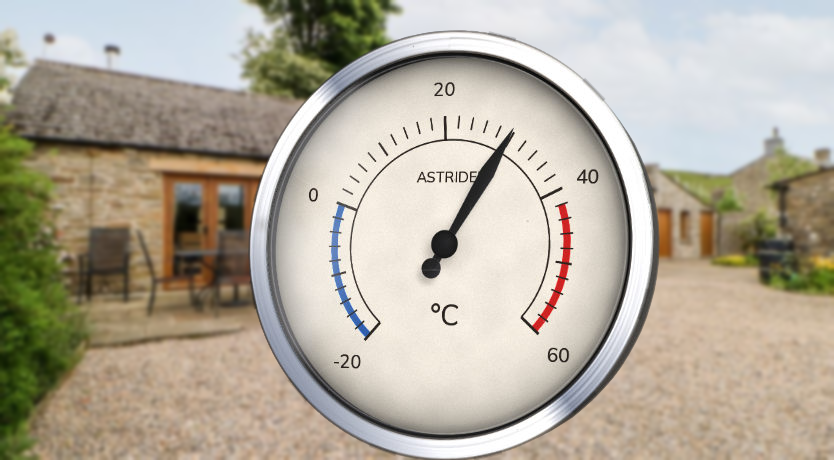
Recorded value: **30** °C
